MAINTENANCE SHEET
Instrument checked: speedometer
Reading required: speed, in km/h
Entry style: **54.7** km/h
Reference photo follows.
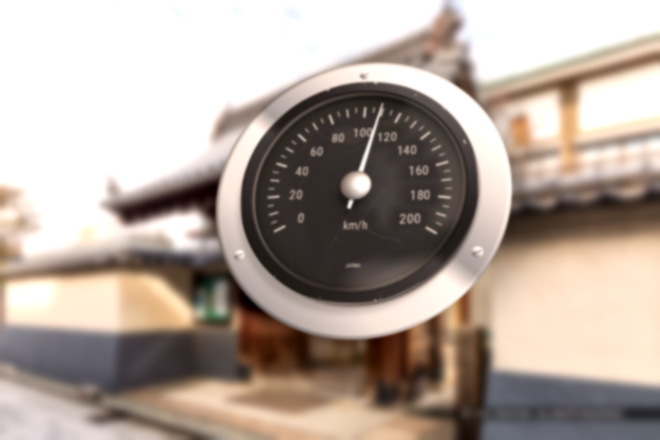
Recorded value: **110** km/h
